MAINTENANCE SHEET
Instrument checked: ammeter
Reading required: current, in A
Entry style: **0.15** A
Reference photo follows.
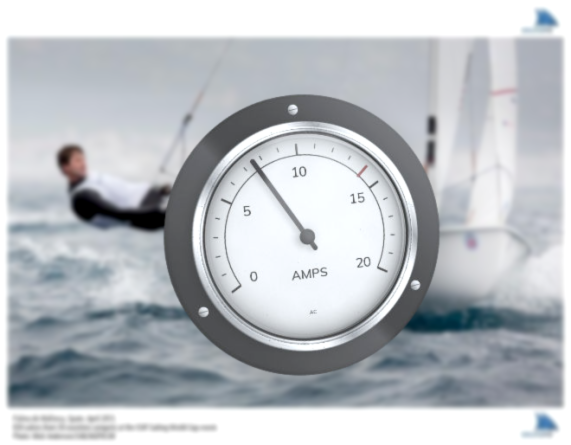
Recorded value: **7.5** A
